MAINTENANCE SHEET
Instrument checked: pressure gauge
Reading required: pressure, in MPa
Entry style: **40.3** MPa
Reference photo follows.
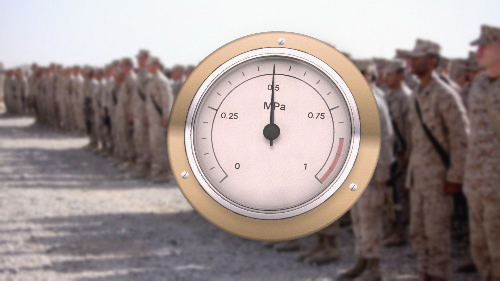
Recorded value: **0.5** MPa
